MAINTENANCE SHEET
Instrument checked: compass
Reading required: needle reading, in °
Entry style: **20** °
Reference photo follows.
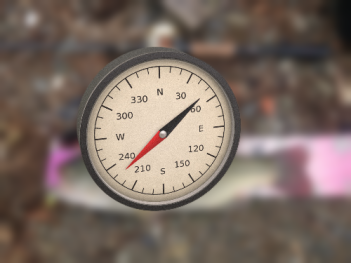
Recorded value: **230** °
